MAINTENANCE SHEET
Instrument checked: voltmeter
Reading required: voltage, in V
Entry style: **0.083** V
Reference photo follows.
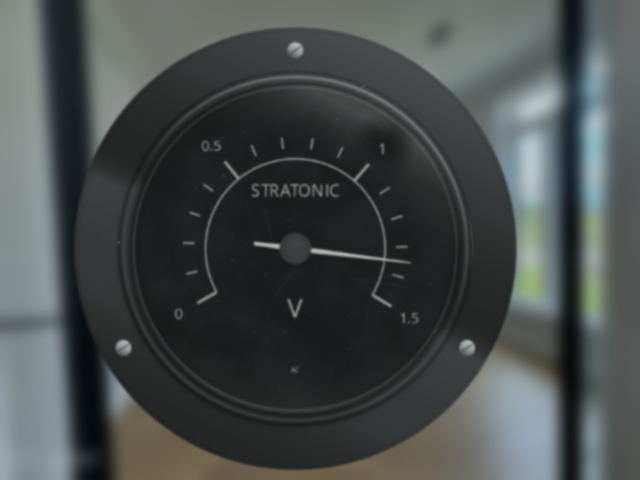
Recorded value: **1.35** V
